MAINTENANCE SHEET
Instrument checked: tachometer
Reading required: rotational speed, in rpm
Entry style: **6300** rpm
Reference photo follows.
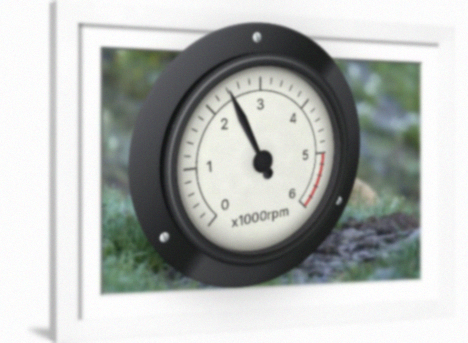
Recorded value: **2400** rpm
